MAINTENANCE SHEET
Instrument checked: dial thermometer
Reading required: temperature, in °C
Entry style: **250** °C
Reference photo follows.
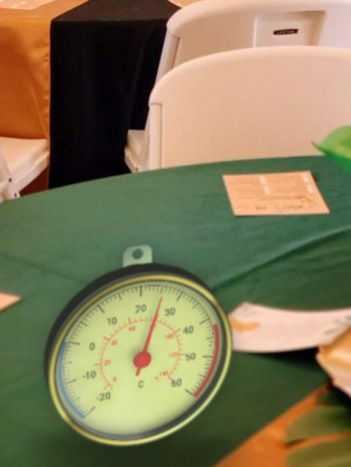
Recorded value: **25** °C
